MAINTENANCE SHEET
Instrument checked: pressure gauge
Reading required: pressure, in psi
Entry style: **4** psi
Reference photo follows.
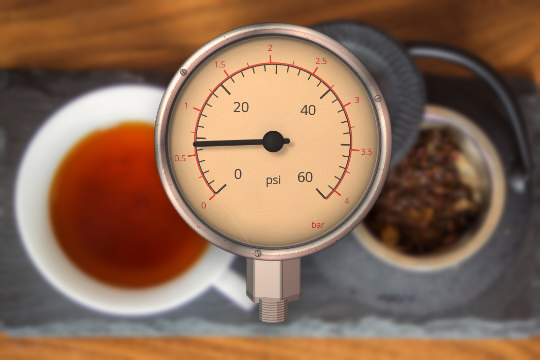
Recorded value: **9** psi
